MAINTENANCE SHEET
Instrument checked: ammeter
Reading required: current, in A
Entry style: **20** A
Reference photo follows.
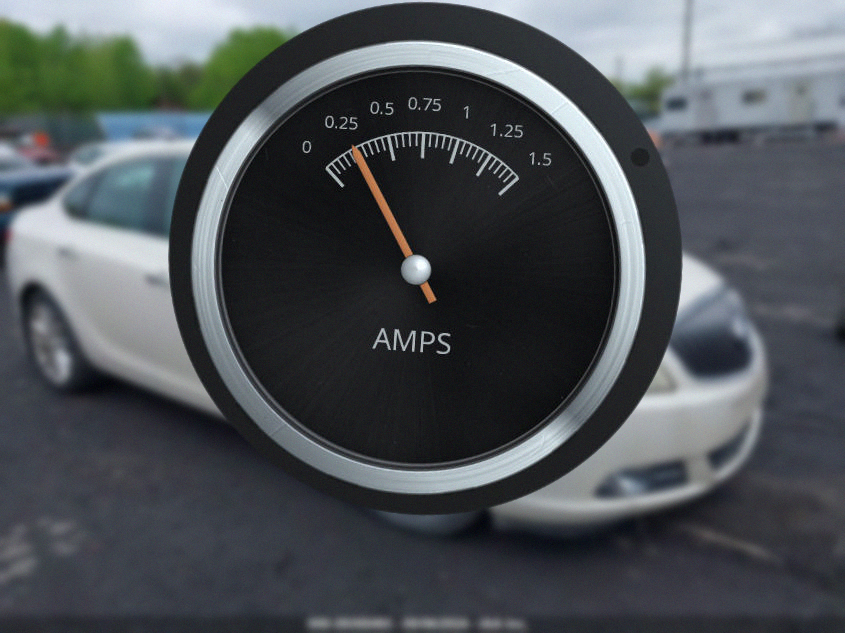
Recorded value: **0.25** A
